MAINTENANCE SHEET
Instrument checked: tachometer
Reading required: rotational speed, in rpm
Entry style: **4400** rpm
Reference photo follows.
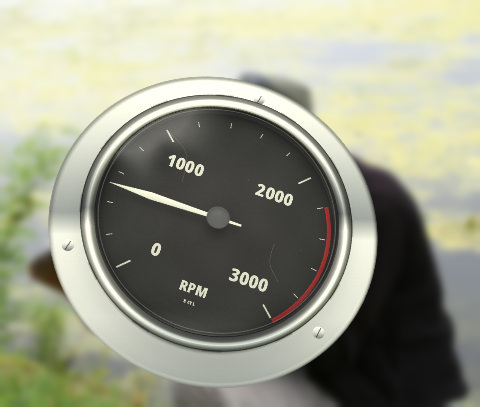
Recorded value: **500** rpm
